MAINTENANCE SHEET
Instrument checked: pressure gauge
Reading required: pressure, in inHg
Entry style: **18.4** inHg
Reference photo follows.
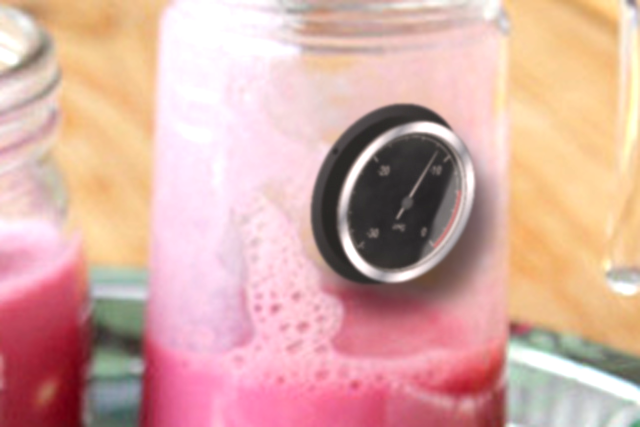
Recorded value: **-12** inHg
